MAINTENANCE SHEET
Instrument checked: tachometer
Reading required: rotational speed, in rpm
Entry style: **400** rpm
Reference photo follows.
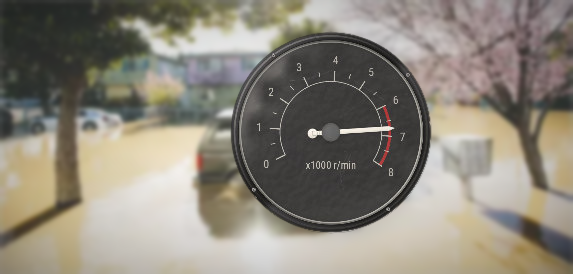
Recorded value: **6750** rpm
